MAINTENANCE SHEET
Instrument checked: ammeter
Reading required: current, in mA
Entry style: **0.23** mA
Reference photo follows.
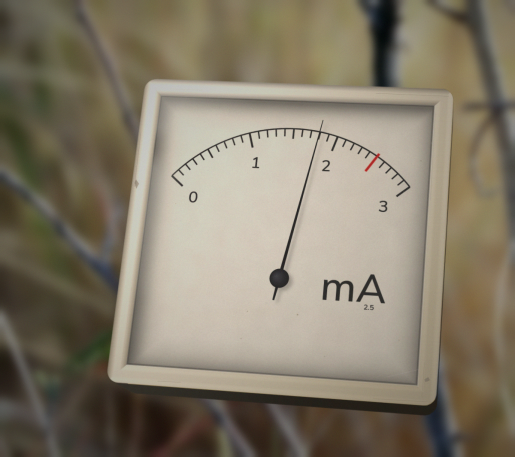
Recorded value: **1.8** mA
